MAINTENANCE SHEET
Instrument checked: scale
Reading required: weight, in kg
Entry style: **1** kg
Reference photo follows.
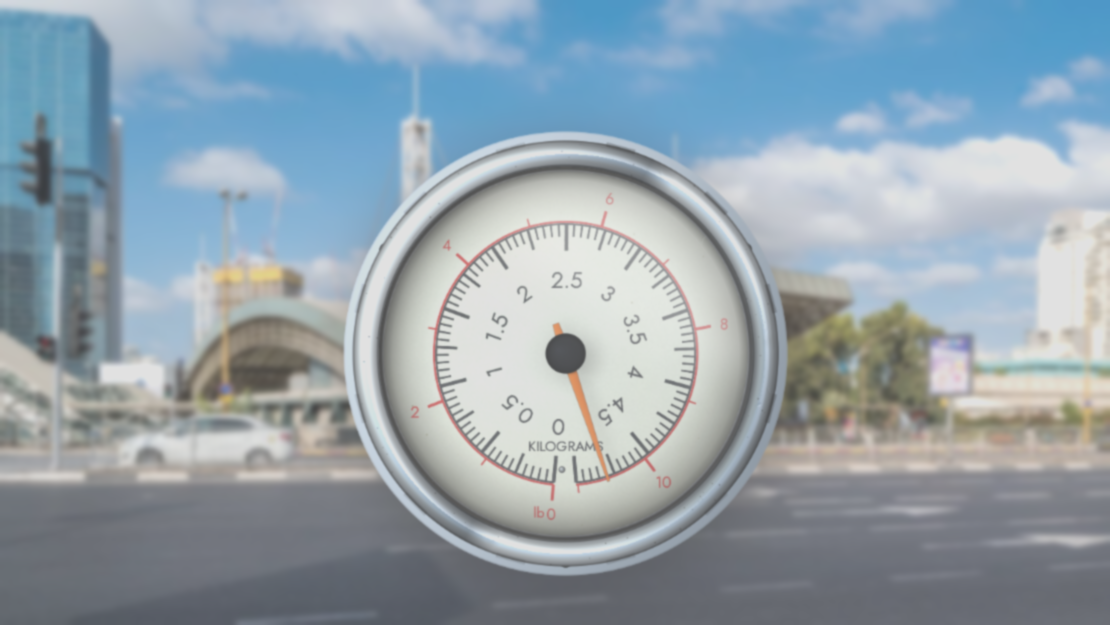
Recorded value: **4.8** kg
